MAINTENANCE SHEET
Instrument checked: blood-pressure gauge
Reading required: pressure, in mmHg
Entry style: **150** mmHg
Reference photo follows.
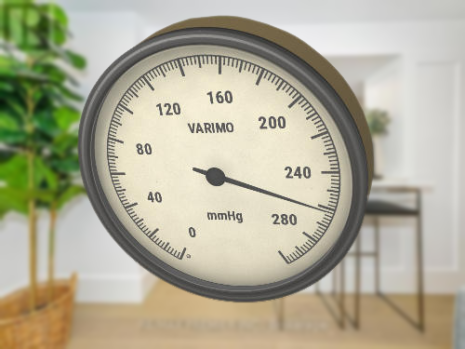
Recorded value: **260** mmHg
